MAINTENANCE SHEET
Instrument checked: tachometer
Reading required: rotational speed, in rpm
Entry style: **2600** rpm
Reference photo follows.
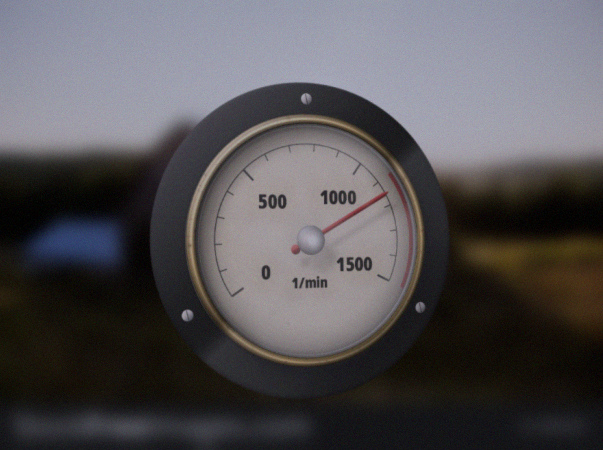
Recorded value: **1150** rpm
